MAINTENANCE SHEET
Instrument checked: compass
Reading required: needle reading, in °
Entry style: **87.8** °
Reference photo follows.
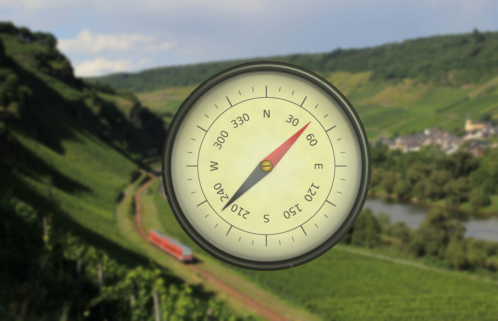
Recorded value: **45** °
